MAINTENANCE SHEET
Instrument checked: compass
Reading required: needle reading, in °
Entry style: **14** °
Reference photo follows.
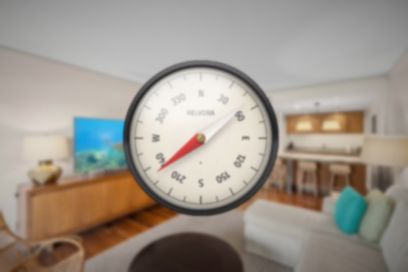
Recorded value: **232.5** °
